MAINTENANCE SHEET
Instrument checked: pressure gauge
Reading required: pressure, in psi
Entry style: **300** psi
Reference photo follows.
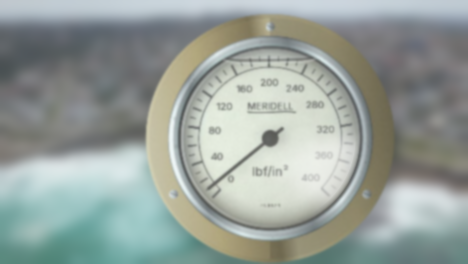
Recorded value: **10** psi
